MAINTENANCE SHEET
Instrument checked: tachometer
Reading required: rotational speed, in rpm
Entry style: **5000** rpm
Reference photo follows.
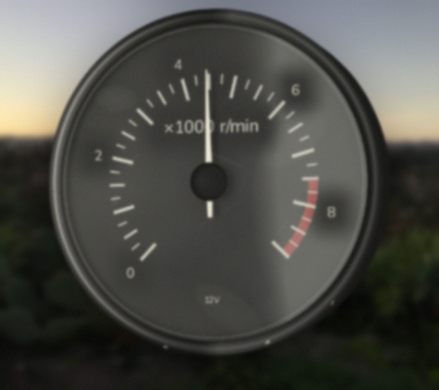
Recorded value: **4500** rpm
